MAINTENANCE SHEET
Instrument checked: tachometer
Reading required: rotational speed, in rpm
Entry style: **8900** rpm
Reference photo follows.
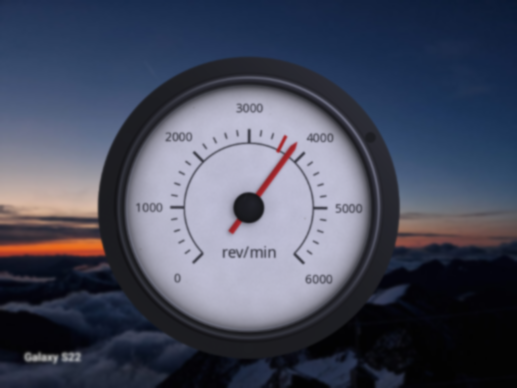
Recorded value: **3800** rpm
